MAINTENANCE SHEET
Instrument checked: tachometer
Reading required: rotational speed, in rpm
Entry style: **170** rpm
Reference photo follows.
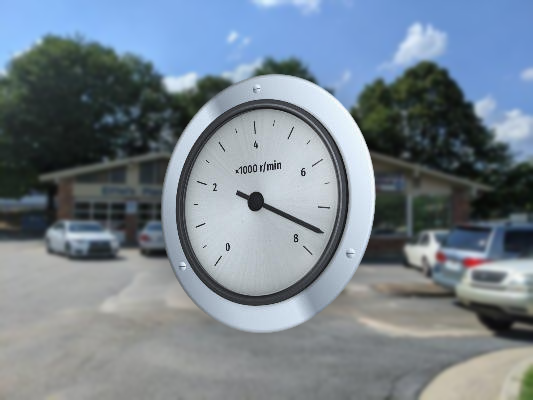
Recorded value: **7500** rpm
